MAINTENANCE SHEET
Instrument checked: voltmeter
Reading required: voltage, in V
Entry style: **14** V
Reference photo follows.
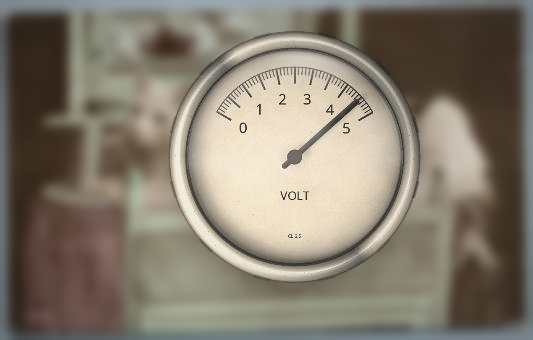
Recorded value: **4.5** V
